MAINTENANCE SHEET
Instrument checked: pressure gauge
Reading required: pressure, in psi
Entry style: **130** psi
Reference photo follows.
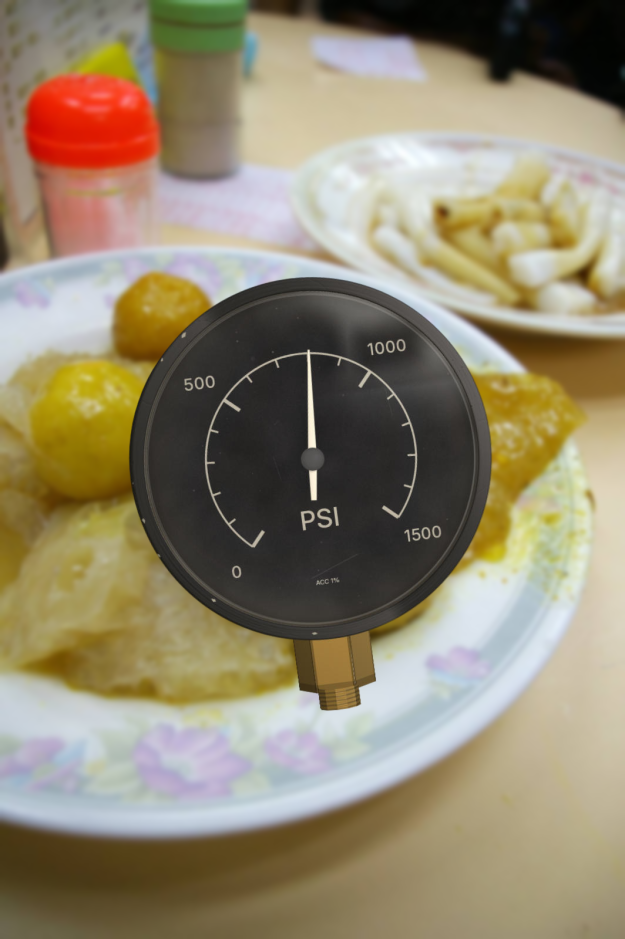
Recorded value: **800** psi
